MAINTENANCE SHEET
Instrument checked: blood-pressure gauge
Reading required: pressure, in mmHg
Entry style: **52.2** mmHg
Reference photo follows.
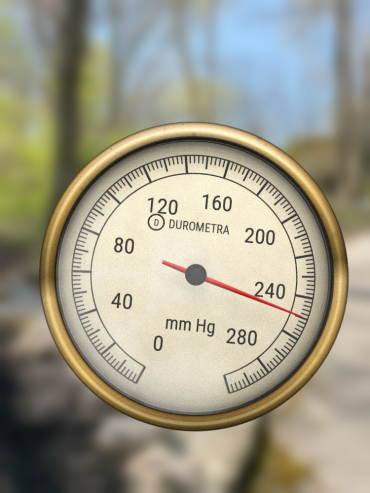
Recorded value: **250** mmHg
